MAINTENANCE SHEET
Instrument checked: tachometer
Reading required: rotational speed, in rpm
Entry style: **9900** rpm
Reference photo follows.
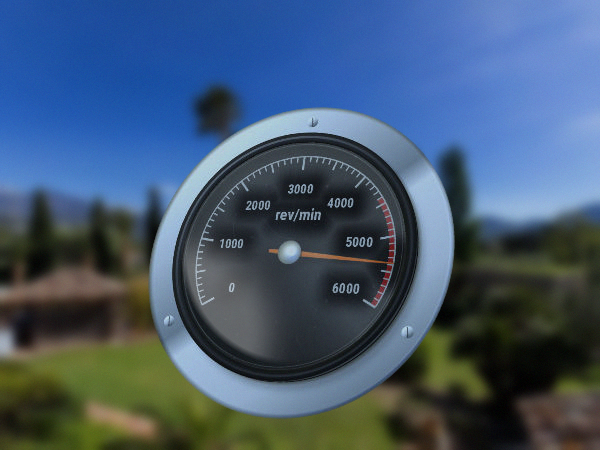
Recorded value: **5400** rpm
